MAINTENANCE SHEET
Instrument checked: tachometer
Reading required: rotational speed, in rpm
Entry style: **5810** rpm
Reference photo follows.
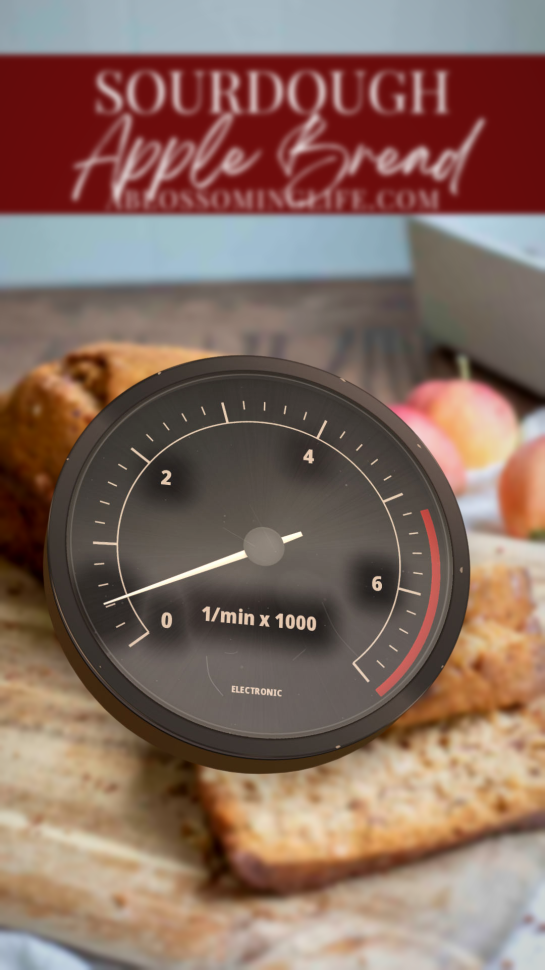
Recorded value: **400** rpm
